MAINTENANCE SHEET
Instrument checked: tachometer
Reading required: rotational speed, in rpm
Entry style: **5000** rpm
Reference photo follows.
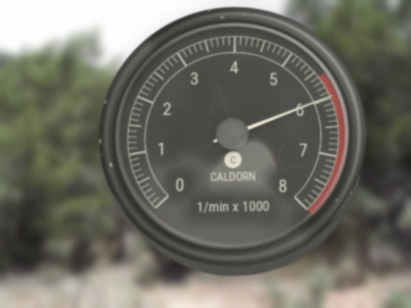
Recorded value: **6000** rpm
